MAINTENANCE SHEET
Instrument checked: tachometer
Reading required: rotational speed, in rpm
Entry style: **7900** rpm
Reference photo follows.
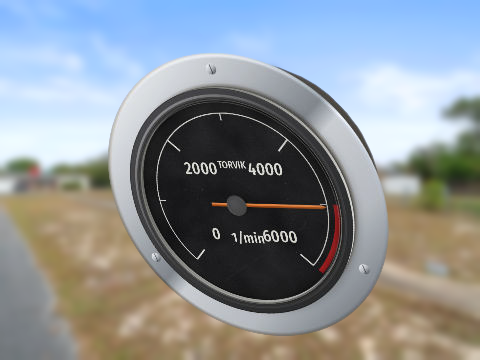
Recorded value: **5000** rpm
